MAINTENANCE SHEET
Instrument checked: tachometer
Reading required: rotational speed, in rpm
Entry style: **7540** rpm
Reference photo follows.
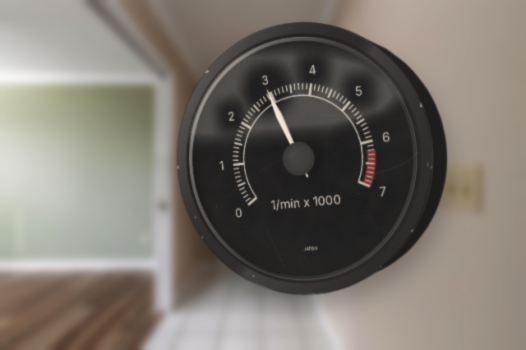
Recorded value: **3000** rpm
